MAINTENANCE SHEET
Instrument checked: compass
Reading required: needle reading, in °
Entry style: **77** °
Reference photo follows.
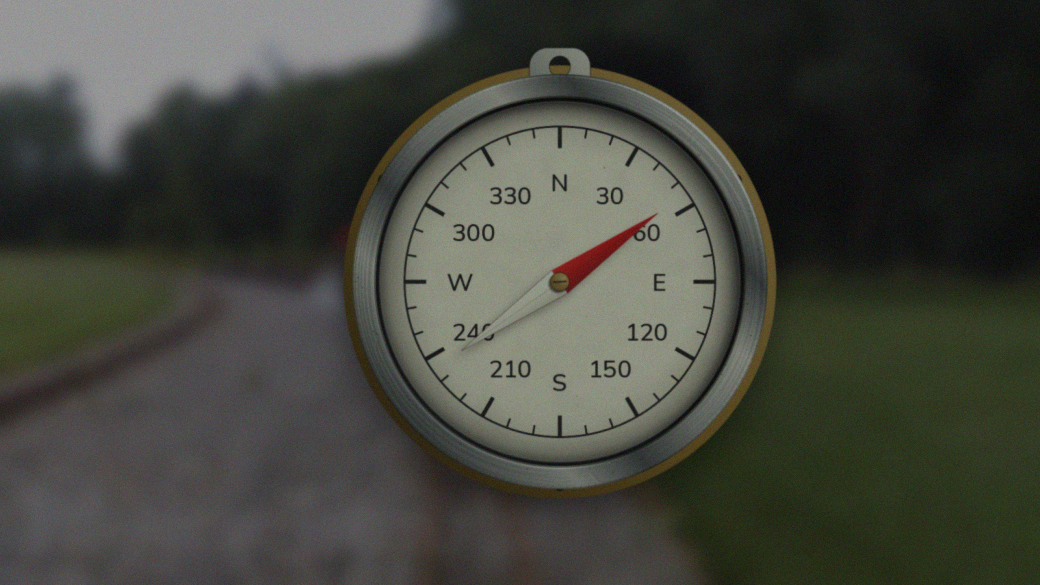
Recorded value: **55** °
